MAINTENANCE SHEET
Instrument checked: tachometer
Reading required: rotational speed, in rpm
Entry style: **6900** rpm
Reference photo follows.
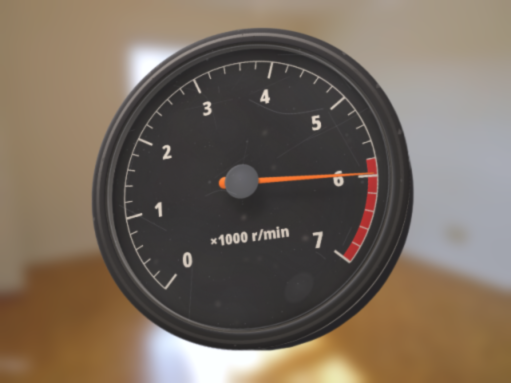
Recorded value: **6000** rpm
